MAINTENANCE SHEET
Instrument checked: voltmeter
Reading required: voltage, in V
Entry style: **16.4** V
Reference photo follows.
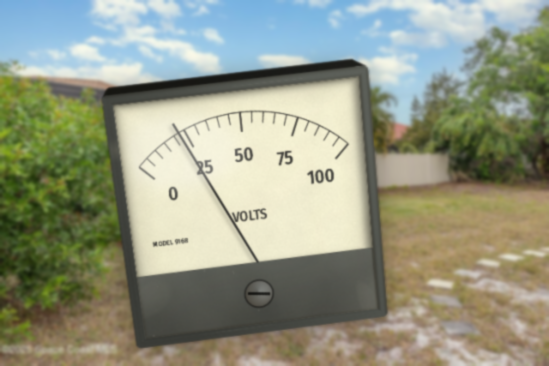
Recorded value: **22.5** V
